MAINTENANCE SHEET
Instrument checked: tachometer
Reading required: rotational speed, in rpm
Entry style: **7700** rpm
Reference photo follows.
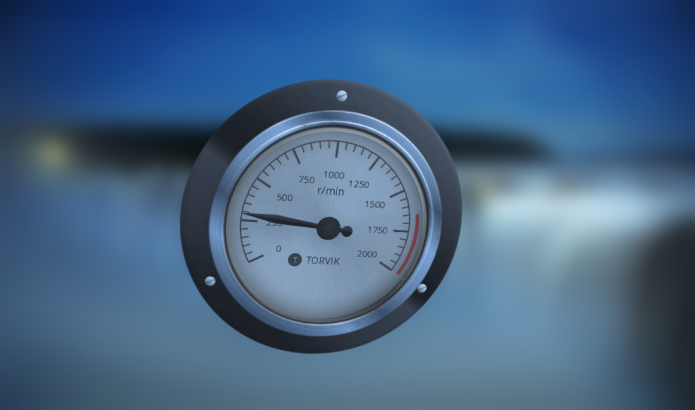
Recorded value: **300** rpm
